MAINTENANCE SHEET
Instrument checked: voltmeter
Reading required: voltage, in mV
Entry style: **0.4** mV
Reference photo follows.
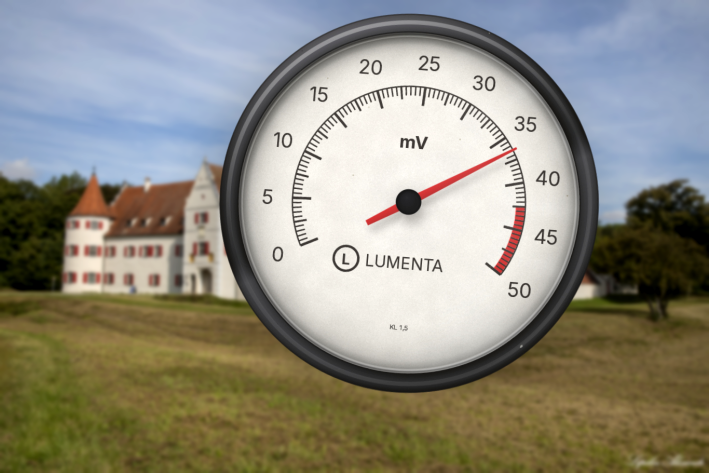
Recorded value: **36.5** mV
